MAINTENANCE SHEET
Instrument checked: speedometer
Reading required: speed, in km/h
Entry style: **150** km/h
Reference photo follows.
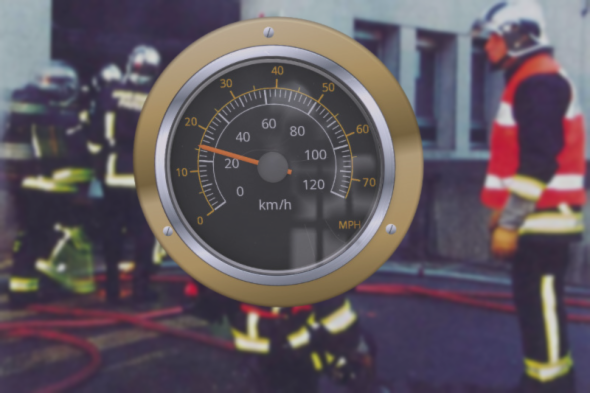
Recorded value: **26** km/h
